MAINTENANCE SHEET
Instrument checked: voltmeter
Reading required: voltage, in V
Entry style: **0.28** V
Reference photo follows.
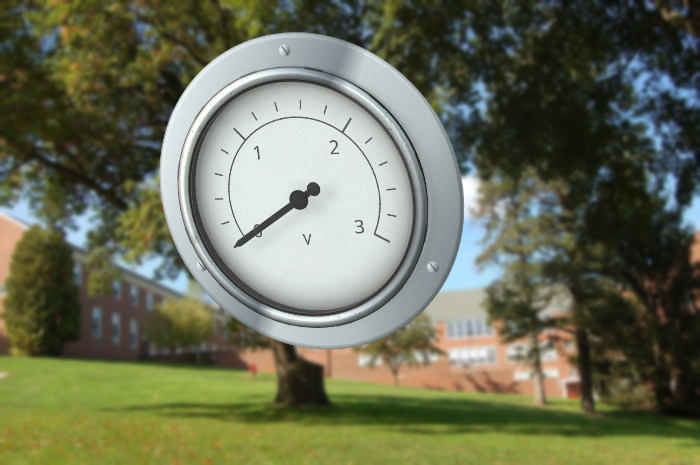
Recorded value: **0** V
